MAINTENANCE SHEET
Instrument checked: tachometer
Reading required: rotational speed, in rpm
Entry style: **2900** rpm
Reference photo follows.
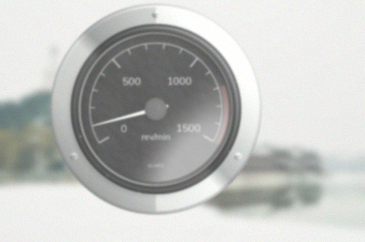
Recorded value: **100** rpm
